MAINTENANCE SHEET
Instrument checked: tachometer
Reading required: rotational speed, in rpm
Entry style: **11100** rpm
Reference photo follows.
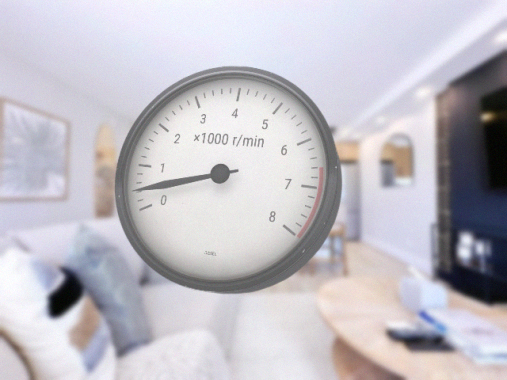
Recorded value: **400** rpm
